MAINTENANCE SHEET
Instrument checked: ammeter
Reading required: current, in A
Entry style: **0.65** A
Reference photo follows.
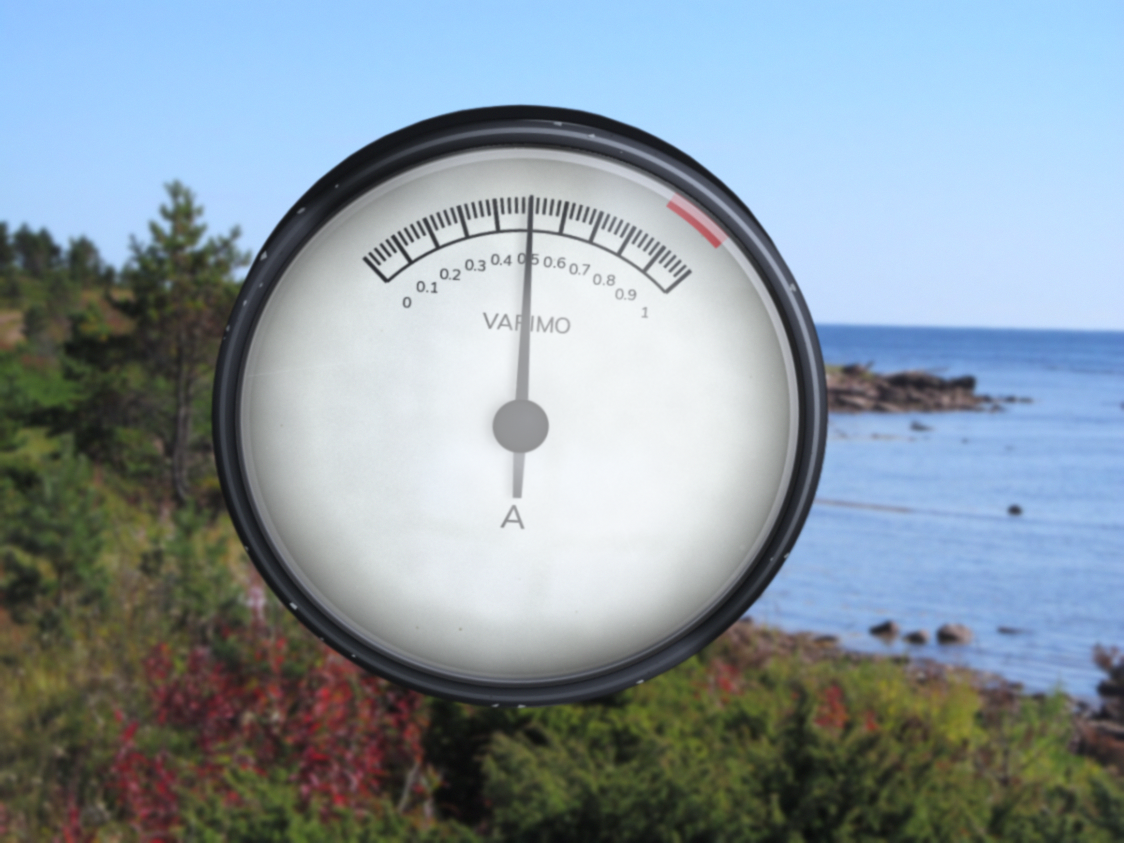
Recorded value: **0.5** A
